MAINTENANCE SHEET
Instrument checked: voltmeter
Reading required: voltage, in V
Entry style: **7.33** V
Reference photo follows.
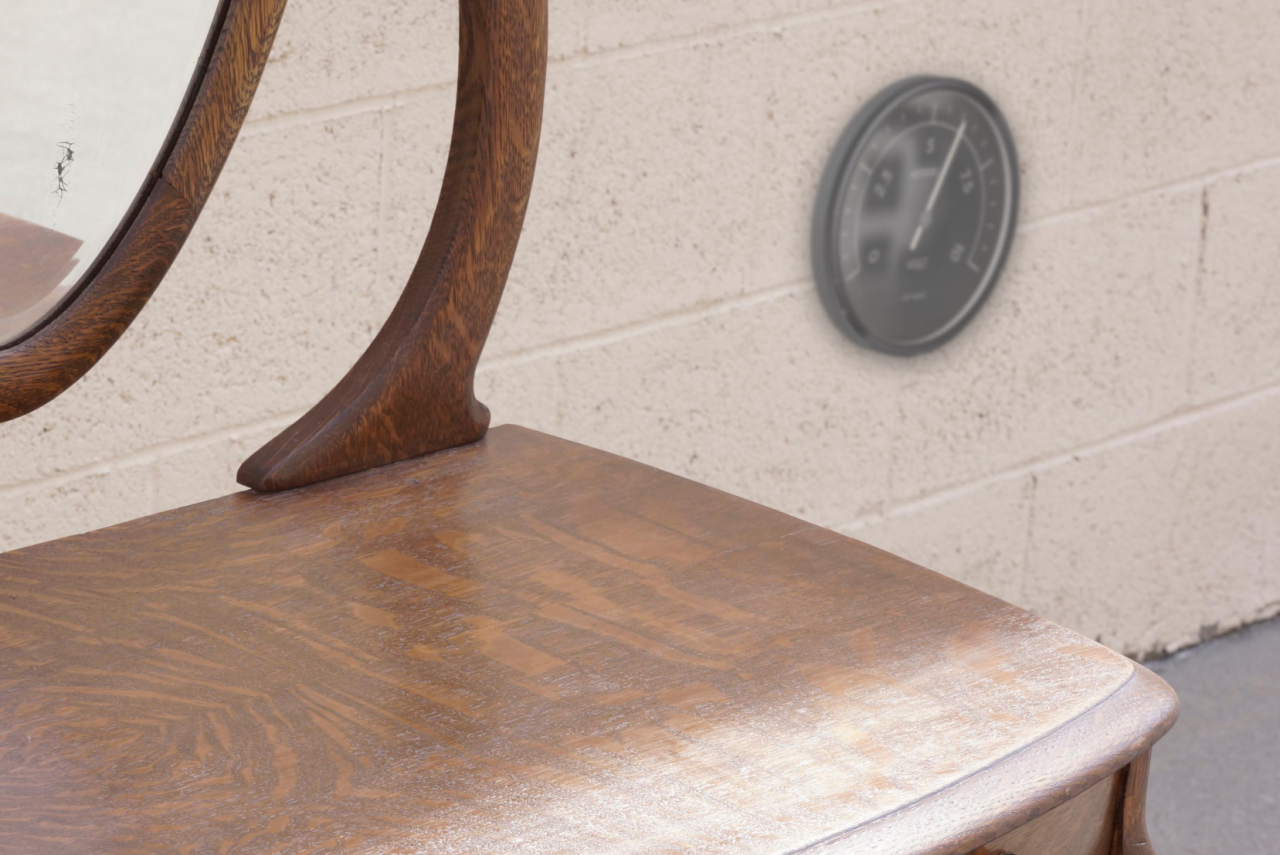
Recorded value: **6** V
